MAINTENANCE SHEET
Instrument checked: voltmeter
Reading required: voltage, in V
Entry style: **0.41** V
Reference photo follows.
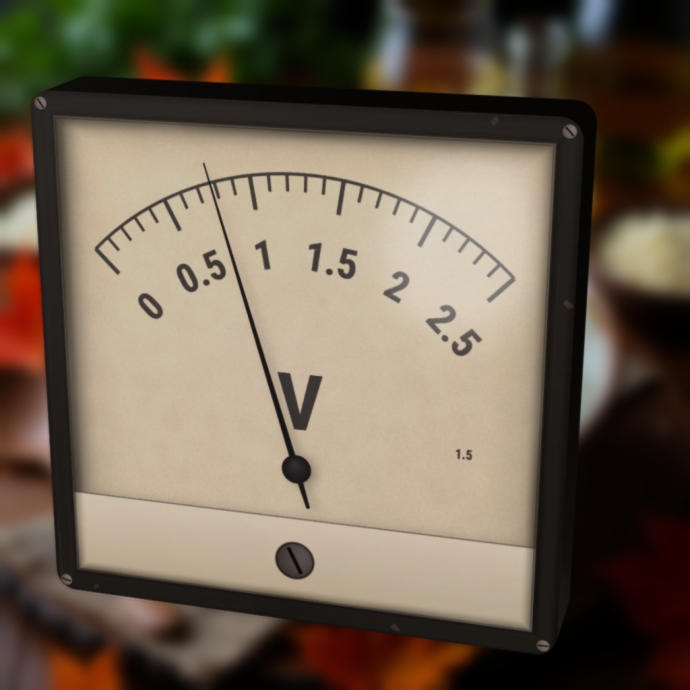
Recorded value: **0.8** V
